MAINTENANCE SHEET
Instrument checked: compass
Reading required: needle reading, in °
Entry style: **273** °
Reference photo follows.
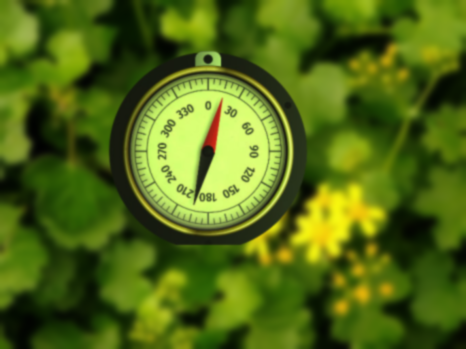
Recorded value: **15** °
